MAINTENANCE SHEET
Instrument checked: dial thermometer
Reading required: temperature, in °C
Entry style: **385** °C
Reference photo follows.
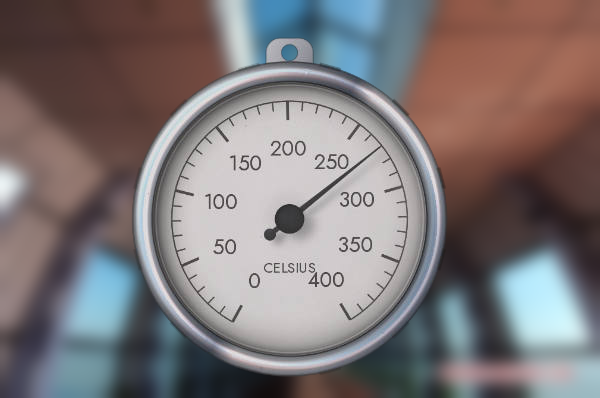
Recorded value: **270** °C
